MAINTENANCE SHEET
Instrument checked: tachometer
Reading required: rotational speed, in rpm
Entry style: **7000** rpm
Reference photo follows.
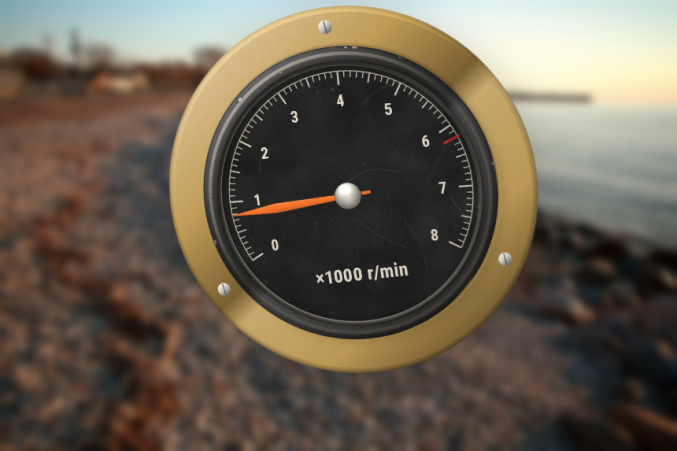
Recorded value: **800** rpm
